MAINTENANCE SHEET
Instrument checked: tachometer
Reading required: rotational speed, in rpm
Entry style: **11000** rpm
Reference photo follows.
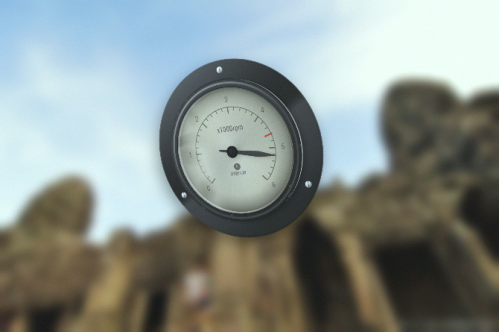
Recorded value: **5200** rpm
